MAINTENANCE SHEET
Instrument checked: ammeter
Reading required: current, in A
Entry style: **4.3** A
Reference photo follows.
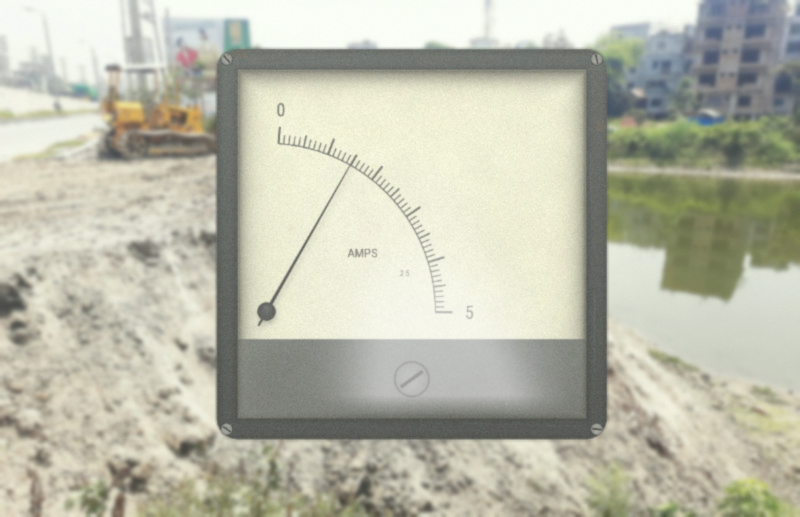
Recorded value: **1.5** A
